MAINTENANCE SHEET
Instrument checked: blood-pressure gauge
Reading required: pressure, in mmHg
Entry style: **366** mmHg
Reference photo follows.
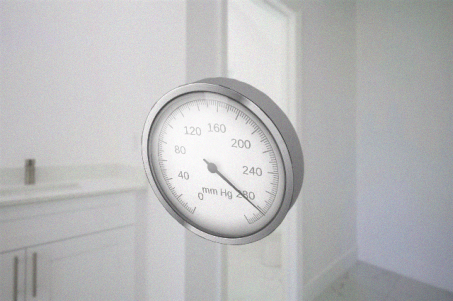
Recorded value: **280** mmHg
